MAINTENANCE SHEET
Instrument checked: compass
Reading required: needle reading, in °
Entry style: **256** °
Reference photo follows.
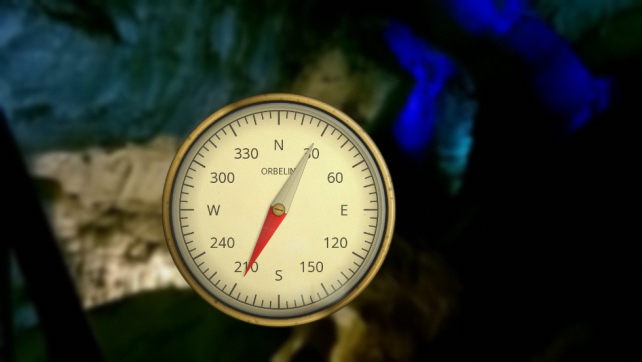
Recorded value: **207.5** °
